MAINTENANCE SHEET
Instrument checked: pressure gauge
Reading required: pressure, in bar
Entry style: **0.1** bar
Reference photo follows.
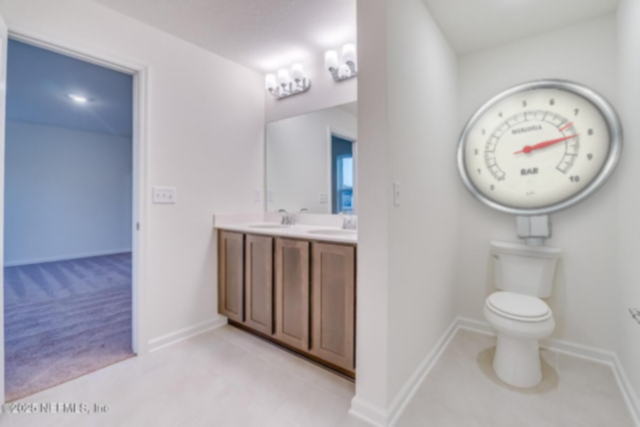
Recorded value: **8** bar
